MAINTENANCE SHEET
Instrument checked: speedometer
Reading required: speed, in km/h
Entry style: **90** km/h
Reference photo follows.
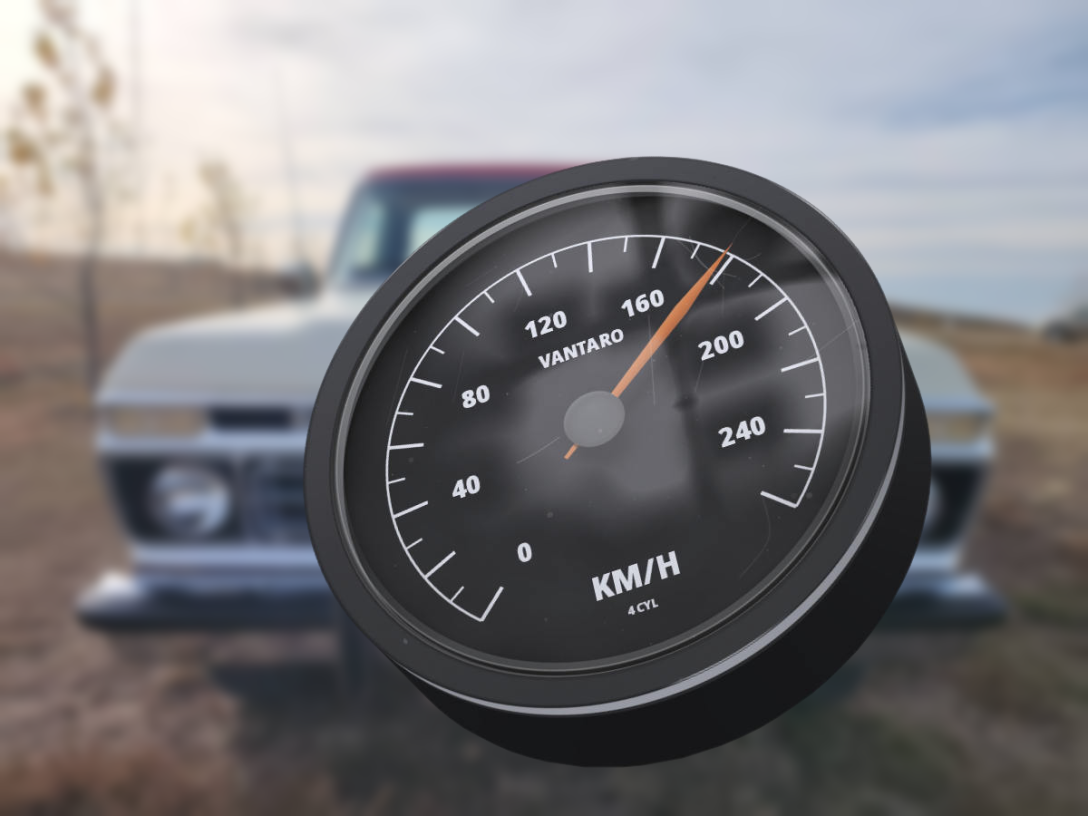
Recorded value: **180** km/h
